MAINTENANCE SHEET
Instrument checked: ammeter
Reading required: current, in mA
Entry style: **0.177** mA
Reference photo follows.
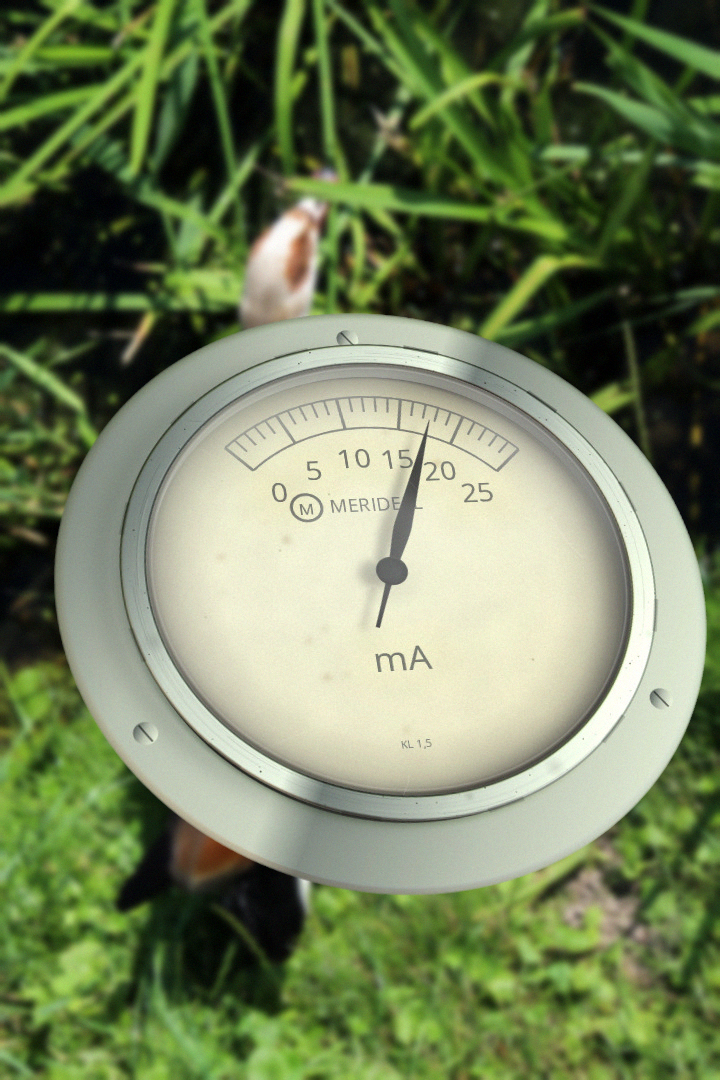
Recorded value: **17.5** mA
